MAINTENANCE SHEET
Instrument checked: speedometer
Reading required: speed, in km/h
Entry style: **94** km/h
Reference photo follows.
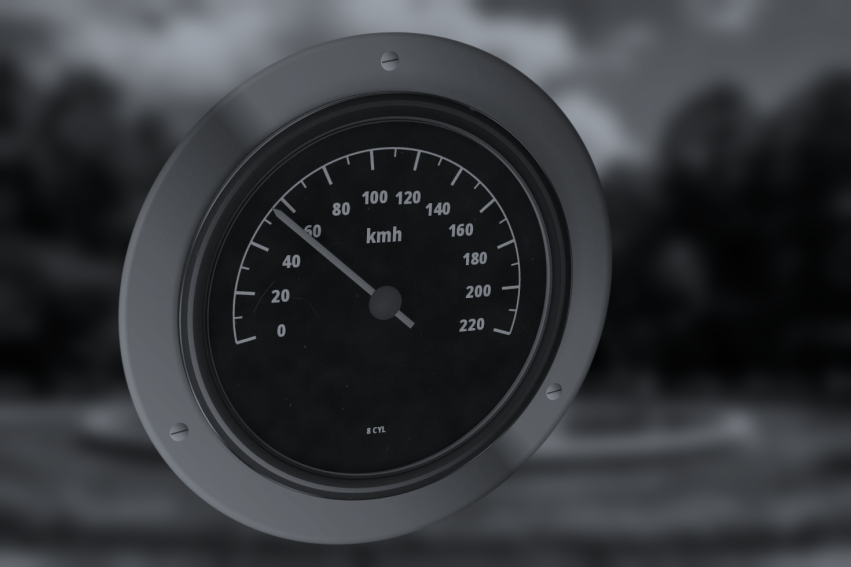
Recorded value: **55** km/h
